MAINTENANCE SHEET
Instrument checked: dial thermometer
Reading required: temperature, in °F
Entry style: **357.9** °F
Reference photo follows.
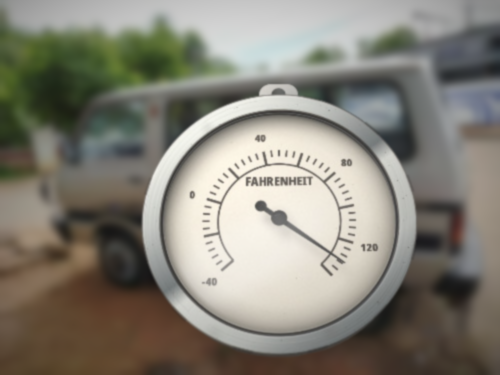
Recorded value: **132** °F
